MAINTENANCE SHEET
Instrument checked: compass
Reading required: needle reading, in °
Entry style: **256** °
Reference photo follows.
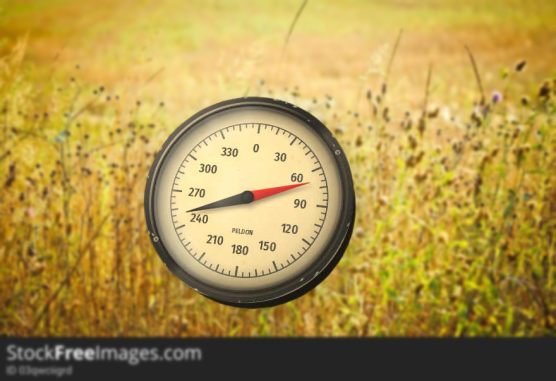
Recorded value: **70** °
